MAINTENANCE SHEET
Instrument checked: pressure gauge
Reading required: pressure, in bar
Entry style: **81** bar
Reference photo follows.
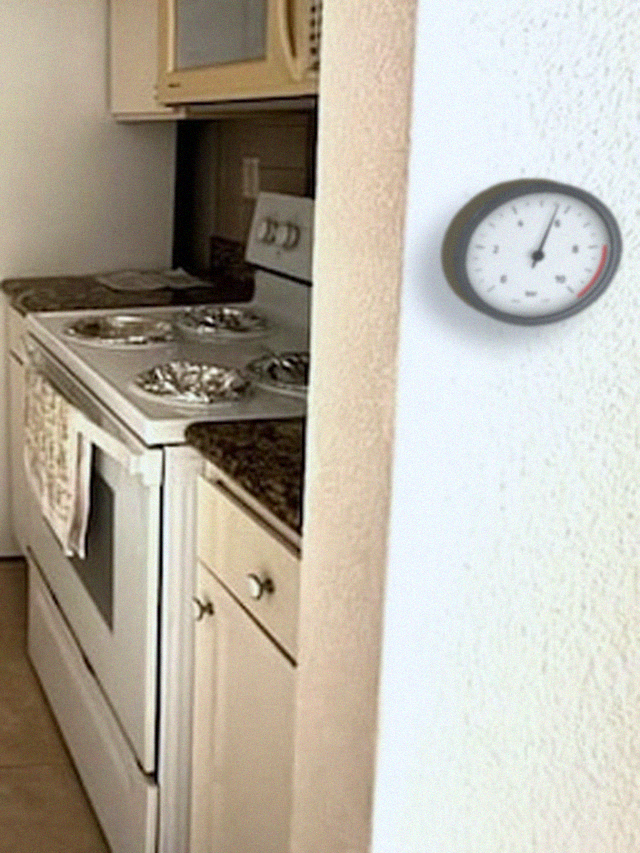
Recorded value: **5.5** bar
